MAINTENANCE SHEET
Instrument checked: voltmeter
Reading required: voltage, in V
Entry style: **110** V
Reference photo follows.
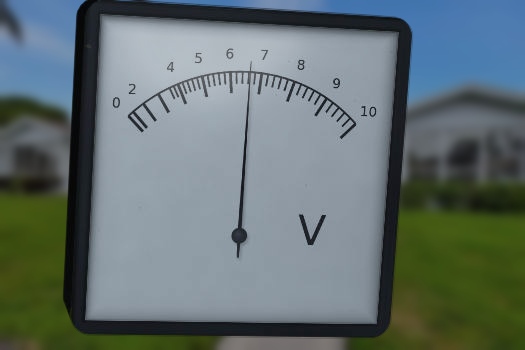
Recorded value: **6.6** V
